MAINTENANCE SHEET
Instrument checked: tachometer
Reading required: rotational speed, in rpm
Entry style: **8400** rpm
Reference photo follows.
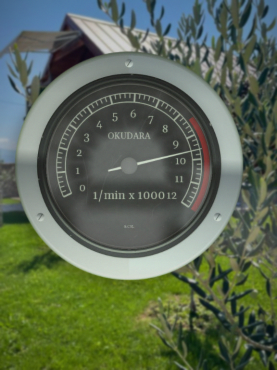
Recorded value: **9600** rpm
